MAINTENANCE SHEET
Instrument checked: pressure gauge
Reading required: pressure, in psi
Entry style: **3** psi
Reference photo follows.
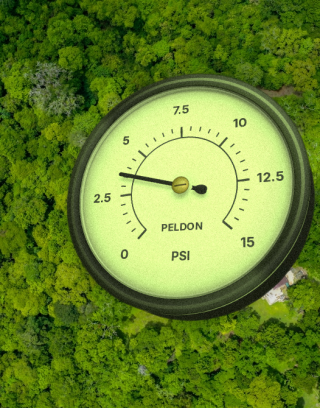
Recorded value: **3.5** psi
